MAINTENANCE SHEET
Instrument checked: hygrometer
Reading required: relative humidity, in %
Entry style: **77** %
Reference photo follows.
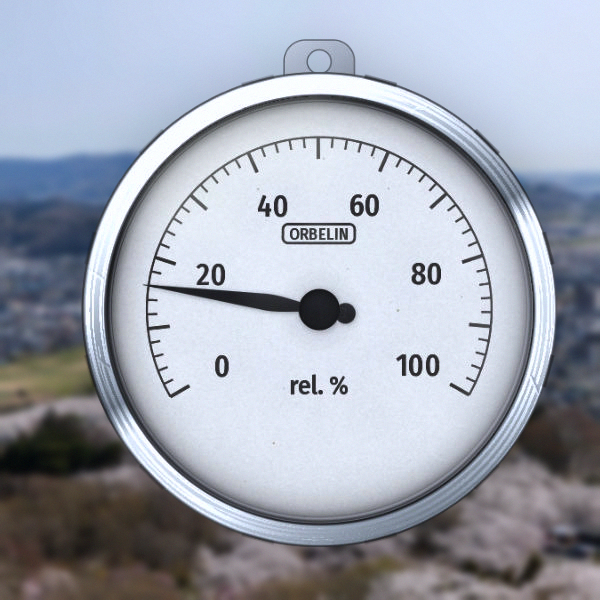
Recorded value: **16** %
